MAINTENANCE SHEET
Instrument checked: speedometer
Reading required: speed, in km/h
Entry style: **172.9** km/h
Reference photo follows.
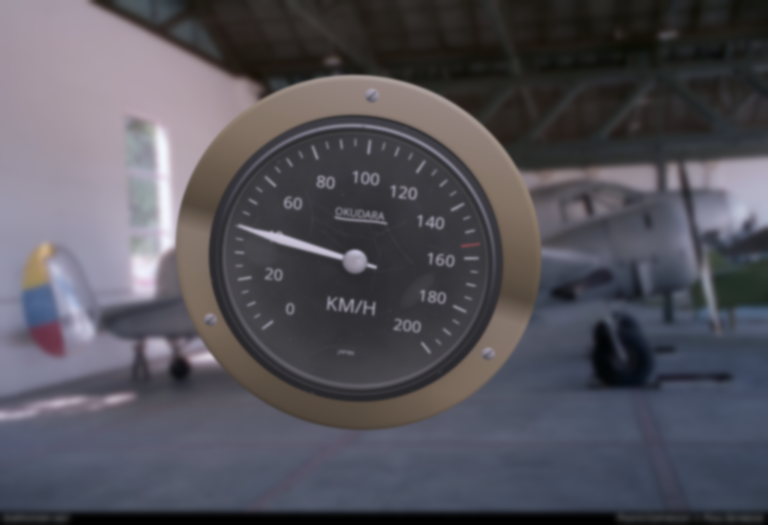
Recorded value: **40** km/h
